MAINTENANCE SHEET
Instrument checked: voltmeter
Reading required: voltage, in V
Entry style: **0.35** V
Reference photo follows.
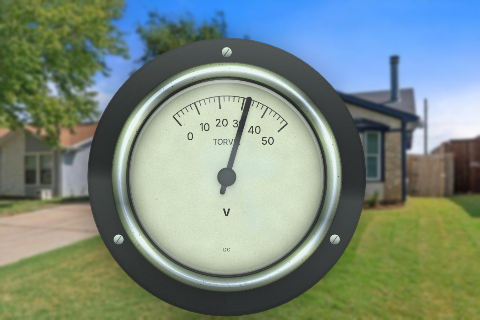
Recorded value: **32** V
